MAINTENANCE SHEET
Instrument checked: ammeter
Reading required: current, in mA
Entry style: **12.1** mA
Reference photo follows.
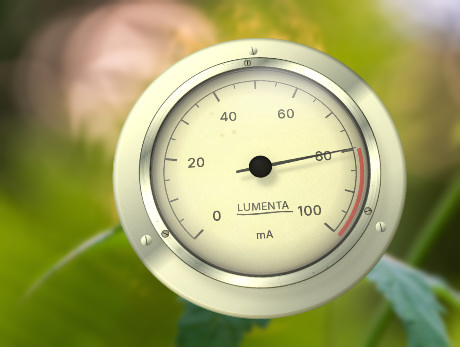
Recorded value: **80** mA
